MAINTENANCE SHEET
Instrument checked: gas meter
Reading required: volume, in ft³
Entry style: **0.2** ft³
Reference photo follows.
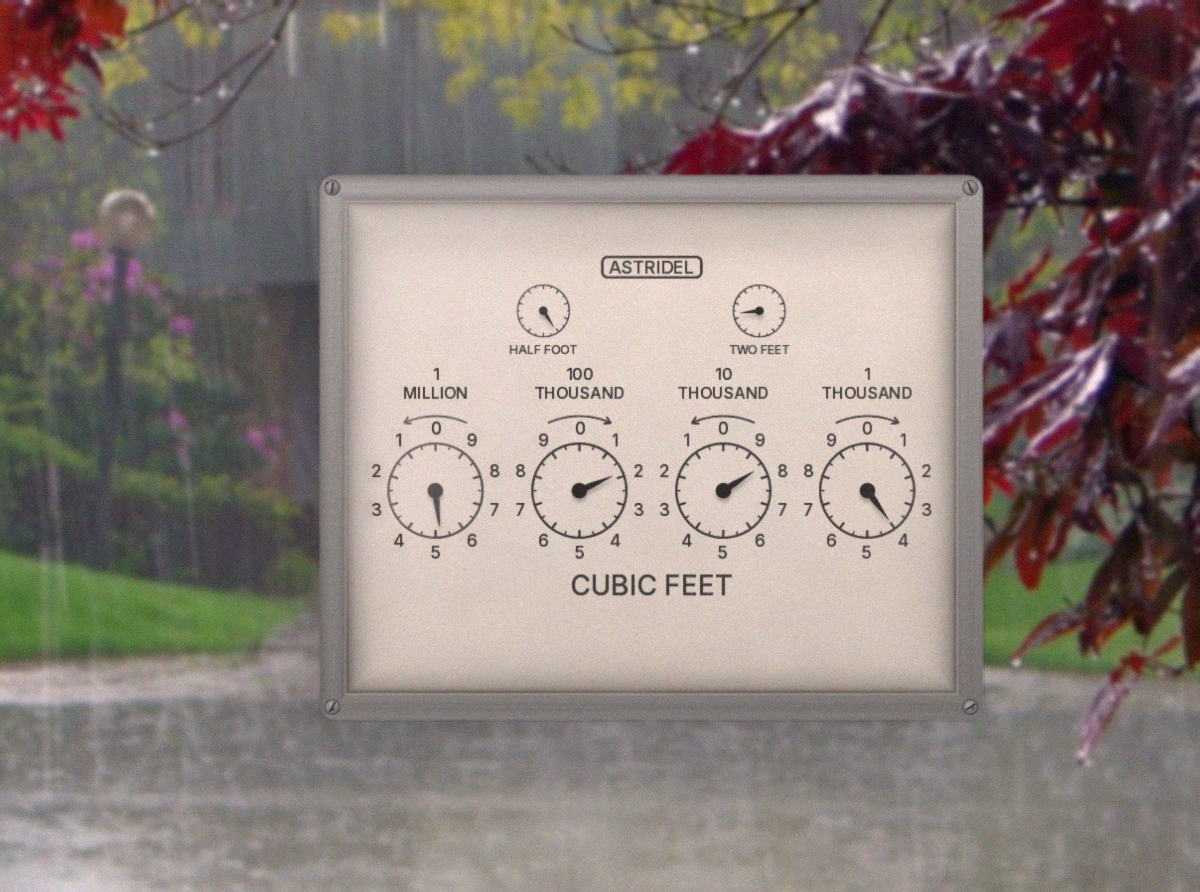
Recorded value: **518400** ft³
